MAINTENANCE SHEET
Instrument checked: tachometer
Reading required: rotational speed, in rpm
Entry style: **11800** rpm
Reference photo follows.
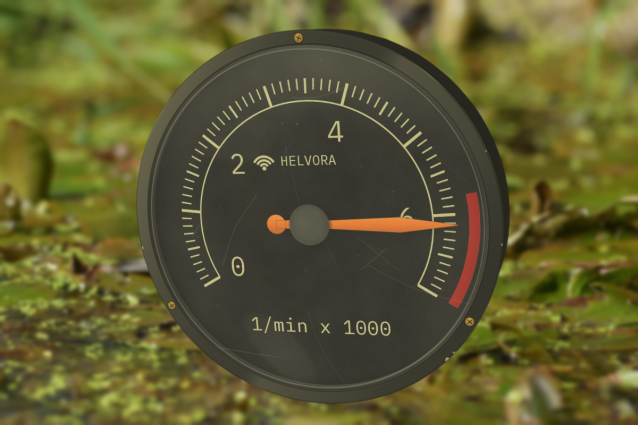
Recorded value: **6100** rpm
